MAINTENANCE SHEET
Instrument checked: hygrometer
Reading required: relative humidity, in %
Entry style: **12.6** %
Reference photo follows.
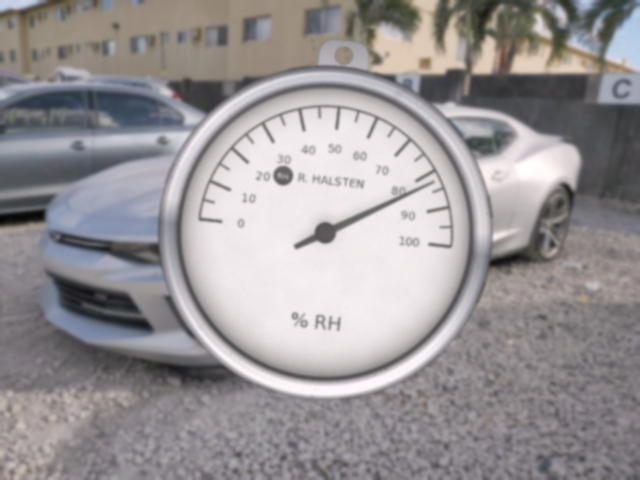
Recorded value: **82.5** %
